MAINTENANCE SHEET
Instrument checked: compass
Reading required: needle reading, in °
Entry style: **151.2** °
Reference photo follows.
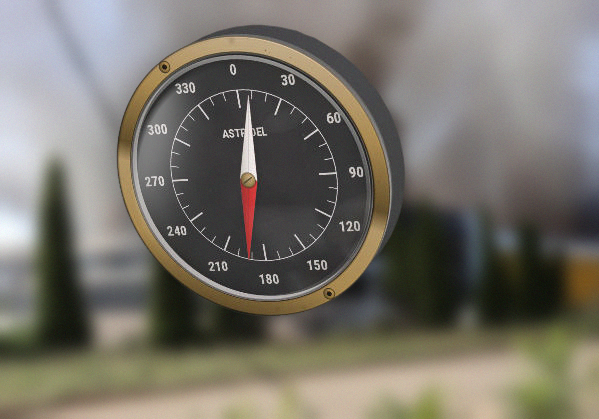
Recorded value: **190** °
